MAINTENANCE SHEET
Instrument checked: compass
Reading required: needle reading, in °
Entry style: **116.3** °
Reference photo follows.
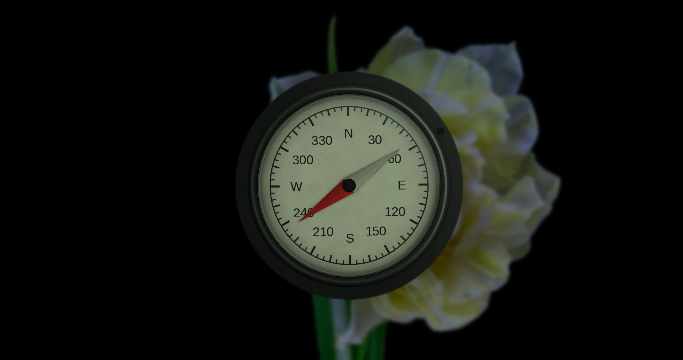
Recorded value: **235** °
